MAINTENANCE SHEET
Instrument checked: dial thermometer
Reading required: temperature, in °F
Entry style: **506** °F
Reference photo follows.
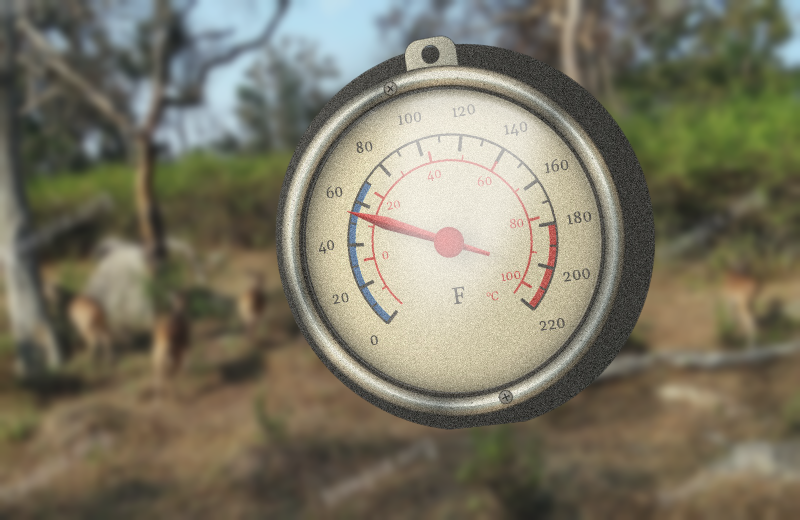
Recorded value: **55** °F
